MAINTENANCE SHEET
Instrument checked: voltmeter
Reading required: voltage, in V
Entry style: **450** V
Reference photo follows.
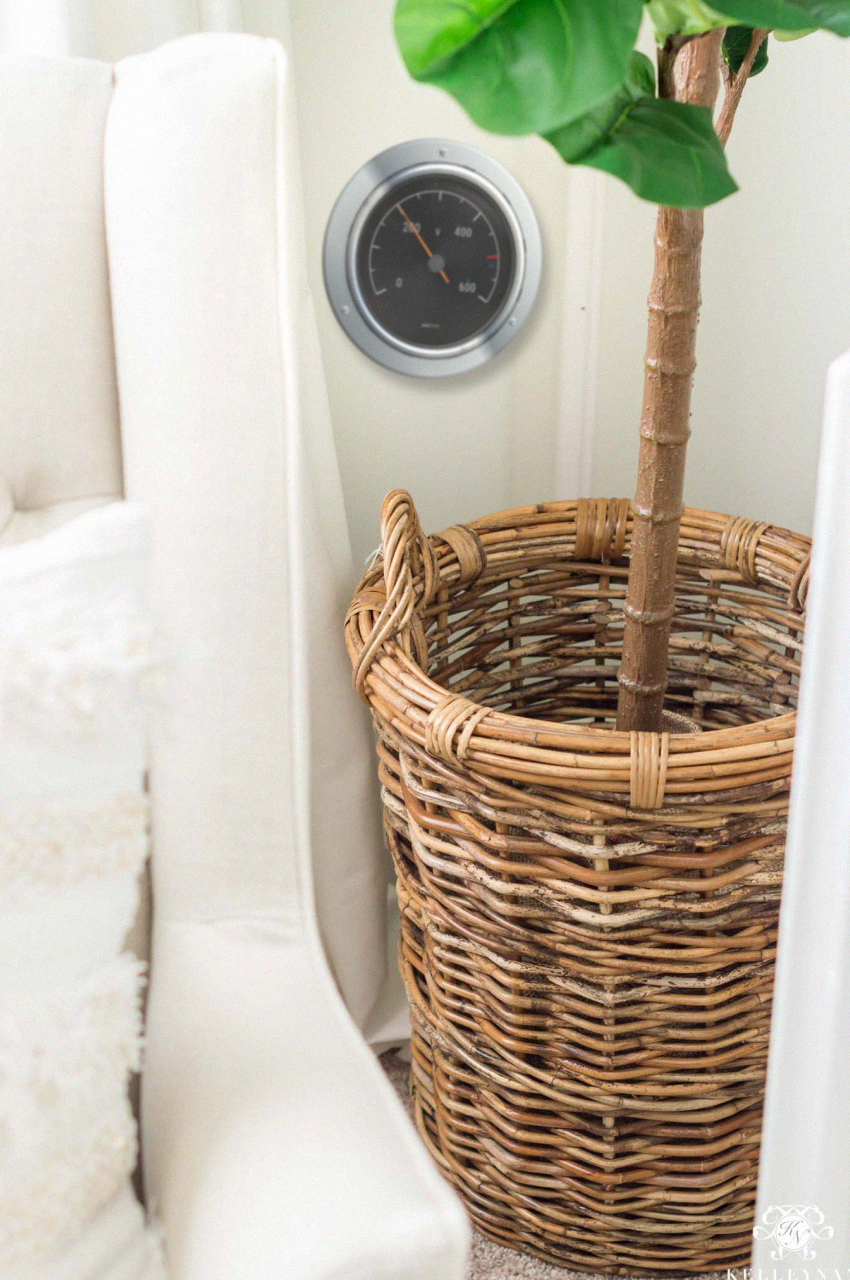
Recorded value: **200** V
